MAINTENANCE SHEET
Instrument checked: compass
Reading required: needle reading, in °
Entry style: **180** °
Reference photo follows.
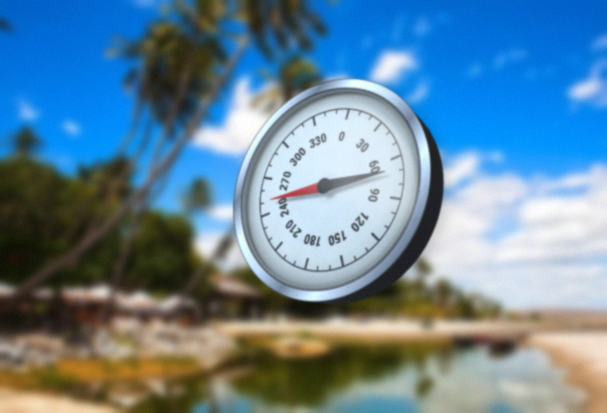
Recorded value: **250** °
